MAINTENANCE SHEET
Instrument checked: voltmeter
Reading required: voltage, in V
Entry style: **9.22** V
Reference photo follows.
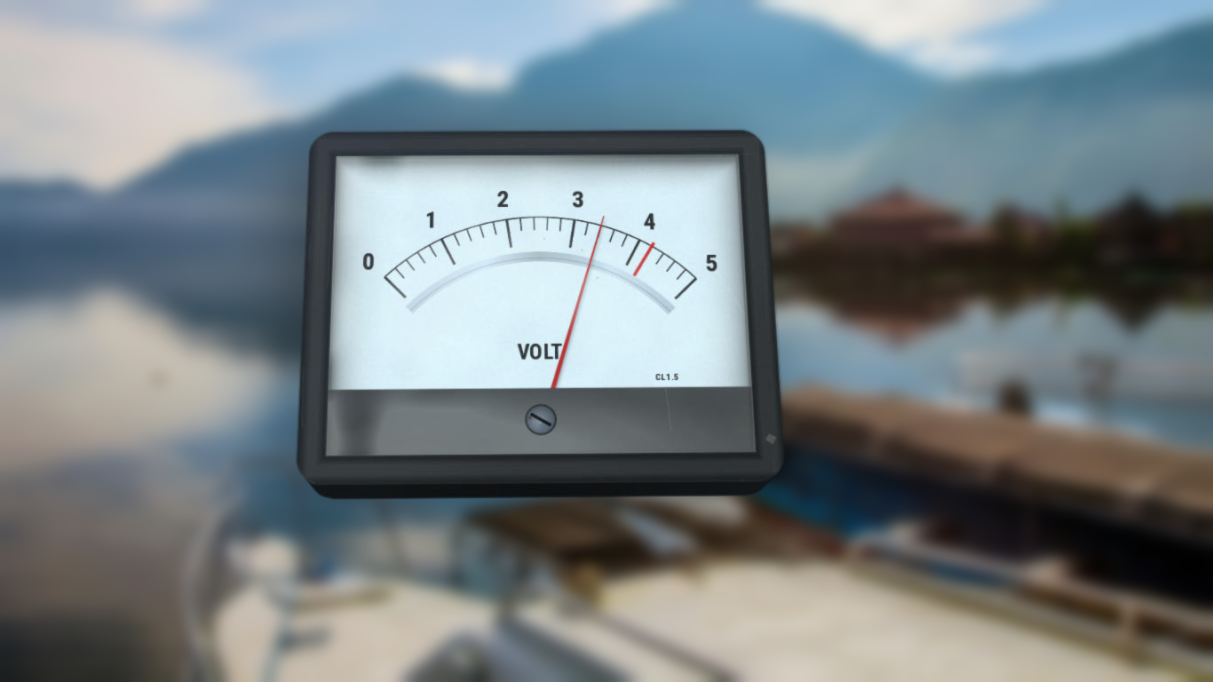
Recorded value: **3.4** V
